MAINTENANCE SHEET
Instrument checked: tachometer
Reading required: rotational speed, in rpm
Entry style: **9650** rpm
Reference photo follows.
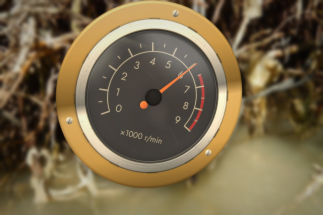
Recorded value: **6000** rpm
